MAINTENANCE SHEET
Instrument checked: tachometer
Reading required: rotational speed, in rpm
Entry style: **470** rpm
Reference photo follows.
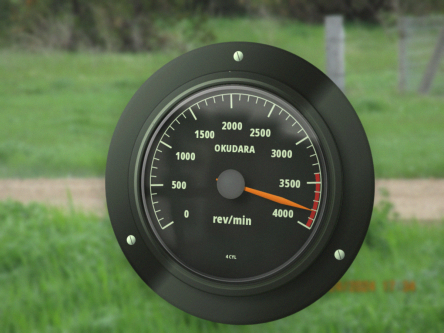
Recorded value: **3800** rpm
